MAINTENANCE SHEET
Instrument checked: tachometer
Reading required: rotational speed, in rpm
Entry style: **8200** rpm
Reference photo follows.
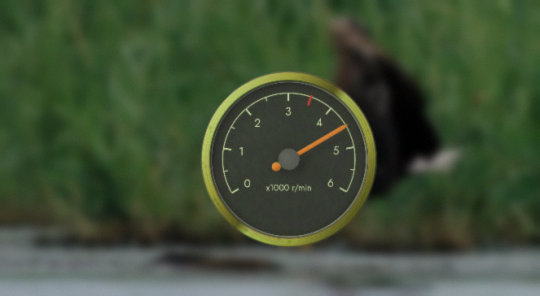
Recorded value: **4500** rpm
